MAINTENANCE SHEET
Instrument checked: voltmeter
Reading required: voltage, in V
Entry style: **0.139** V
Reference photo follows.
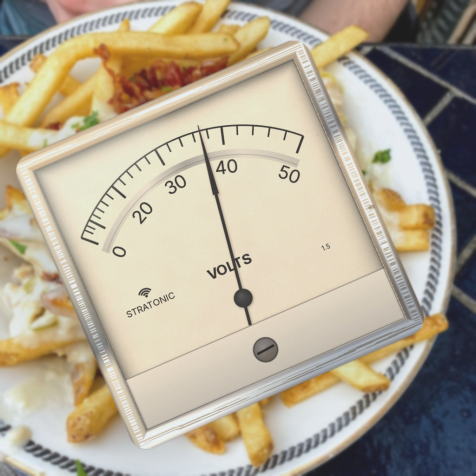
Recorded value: **37** V
